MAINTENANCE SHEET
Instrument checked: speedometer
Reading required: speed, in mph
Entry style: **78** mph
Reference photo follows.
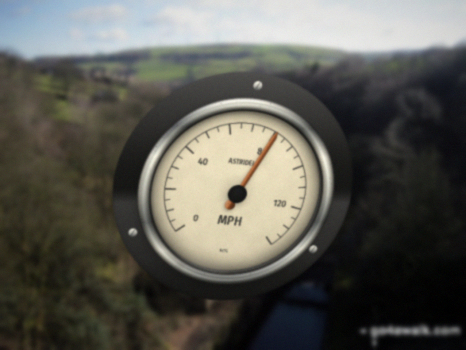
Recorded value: **80** mph
